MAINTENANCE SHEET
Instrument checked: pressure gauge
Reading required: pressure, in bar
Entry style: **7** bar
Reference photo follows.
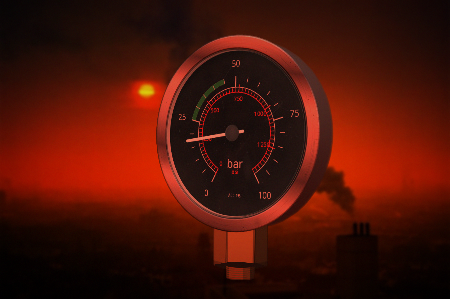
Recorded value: **17.5** bar
